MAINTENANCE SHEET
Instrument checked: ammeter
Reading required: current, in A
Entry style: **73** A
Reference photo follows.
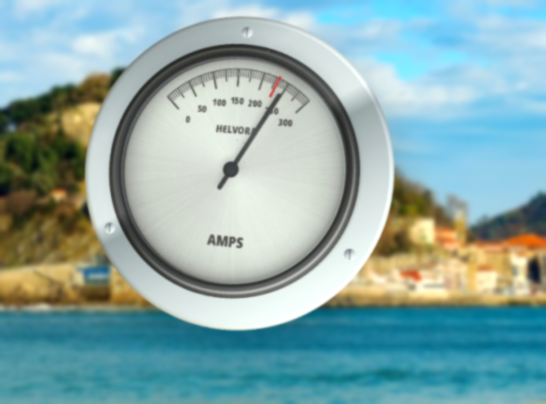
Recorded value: **250** A
